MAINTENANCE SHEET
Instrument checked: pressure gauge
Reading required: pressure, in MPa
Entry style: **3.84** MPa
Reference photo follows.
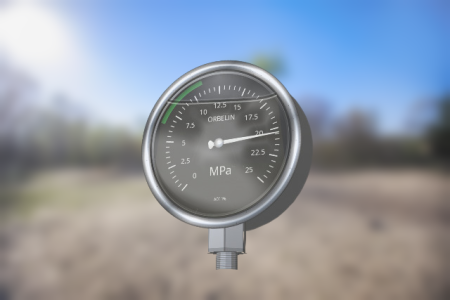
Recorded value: **20.5** MPa
